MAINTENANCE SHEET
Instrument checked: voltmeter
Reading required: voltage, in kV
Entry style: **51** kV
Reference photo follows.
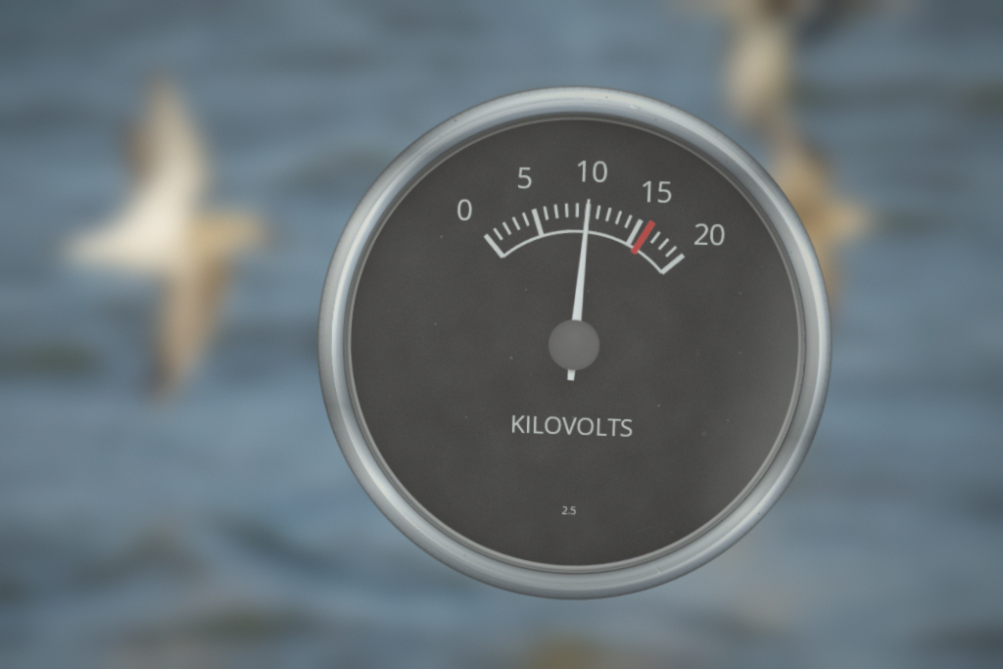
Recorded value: **10** kV
